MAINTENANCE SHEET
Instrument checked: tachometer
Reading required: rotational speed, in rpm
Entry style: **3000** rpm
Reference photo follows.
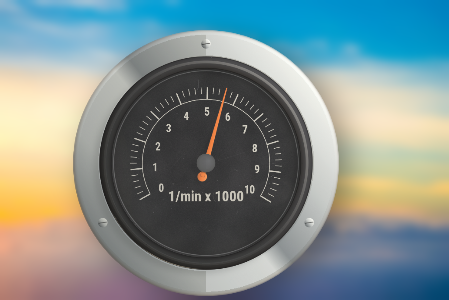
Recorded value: **5600** rpm
